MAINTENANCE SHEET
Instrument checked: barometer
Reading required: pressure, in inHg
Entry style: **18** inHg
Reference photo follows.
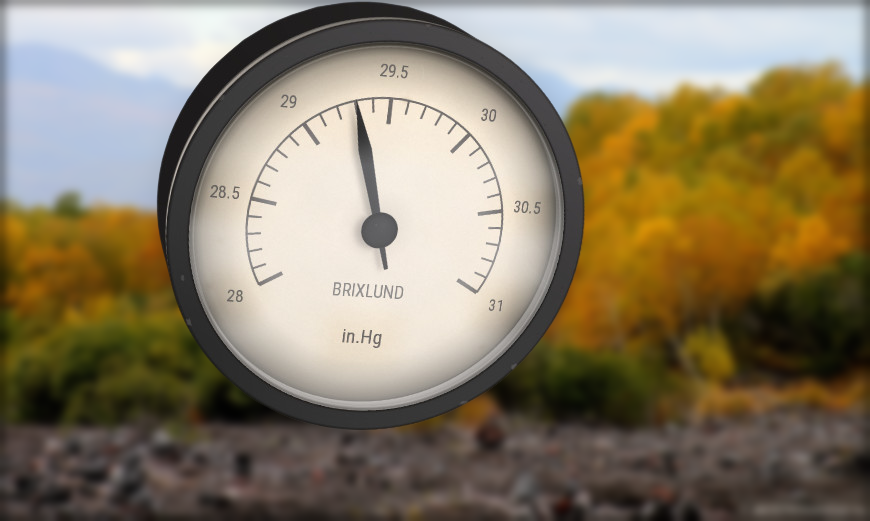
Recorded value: **29.3** inHg
